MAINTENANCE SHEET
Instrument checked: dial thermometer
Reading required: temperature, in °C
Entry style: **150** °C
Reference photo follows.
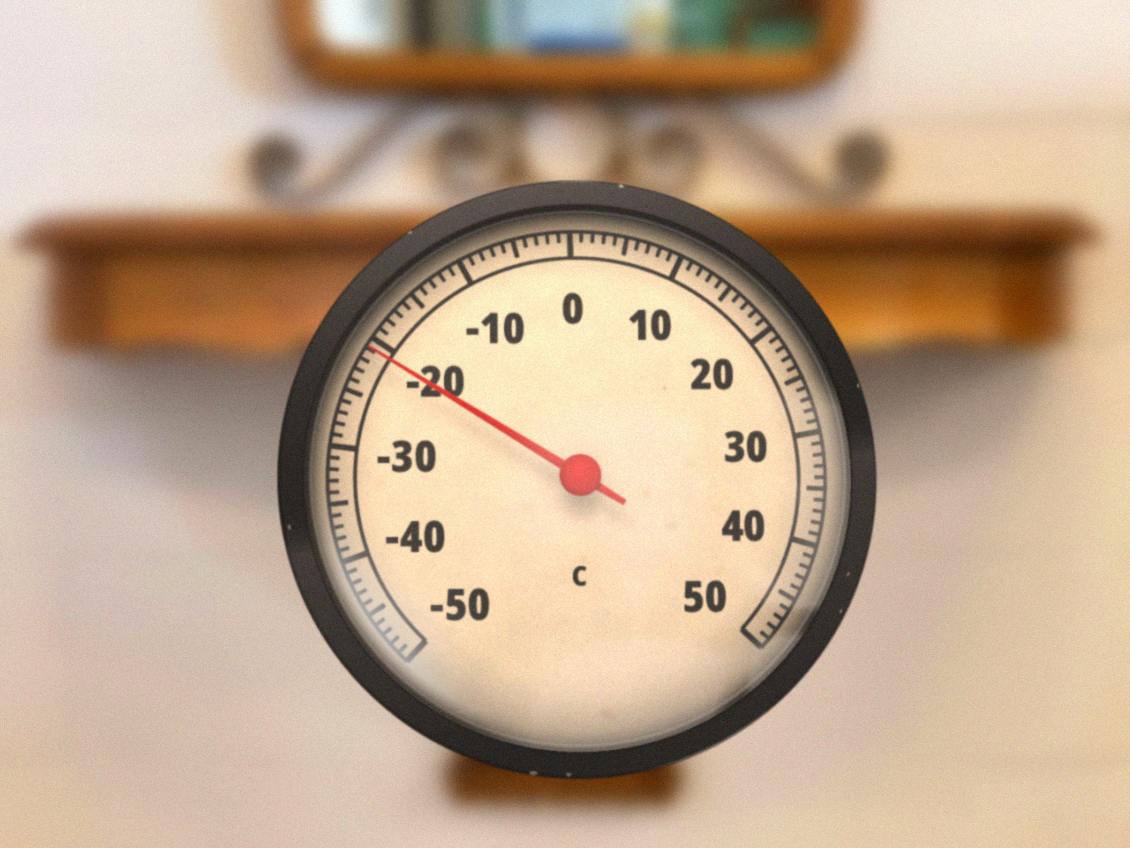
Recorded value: **-21** °C
